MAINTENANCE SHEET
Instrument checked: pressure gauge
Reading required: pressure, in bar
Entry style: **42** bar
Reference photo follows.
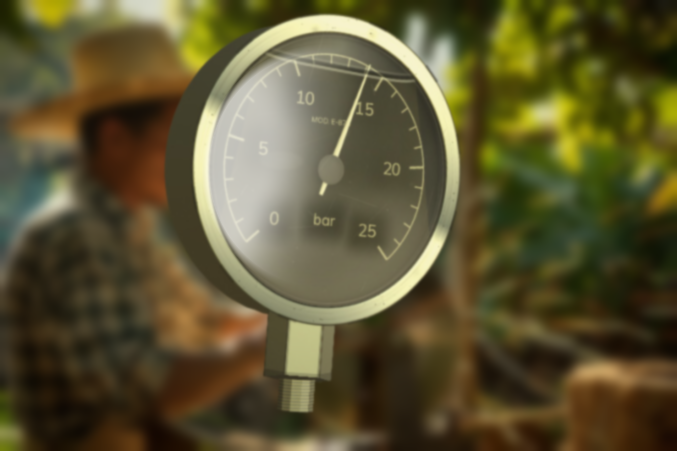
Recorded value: **14** bar
